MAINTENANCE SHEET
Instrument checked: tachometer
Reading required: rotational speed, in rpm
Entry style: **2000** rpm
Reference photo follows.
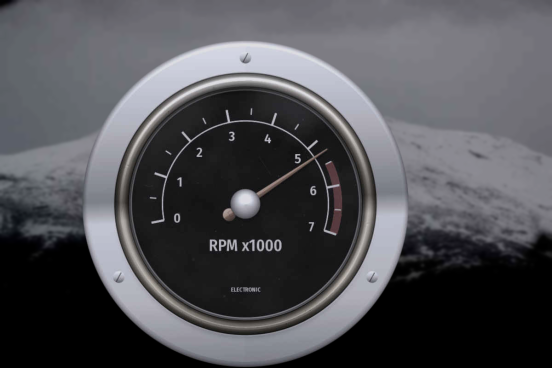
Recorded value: **5250** rpm
